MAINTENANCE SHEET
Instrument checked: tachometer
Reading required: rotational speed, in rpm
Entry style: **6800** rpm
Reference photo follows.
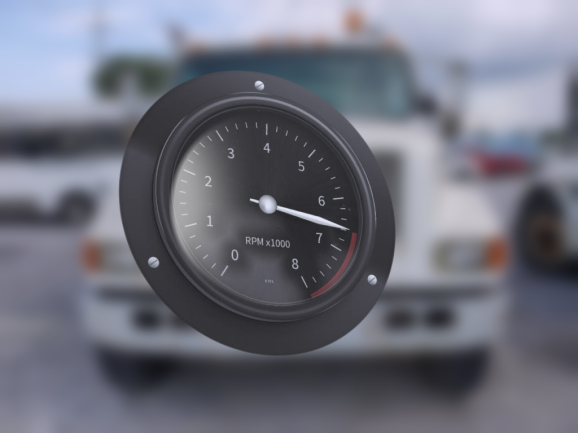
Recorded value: **6600** rpm
